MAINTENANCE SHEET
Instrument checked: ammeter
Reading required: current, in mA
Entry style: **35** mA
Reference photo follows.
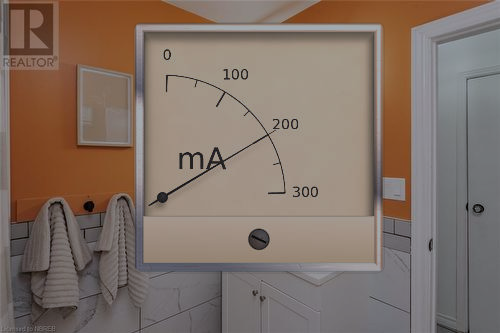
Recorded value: **200** mA
